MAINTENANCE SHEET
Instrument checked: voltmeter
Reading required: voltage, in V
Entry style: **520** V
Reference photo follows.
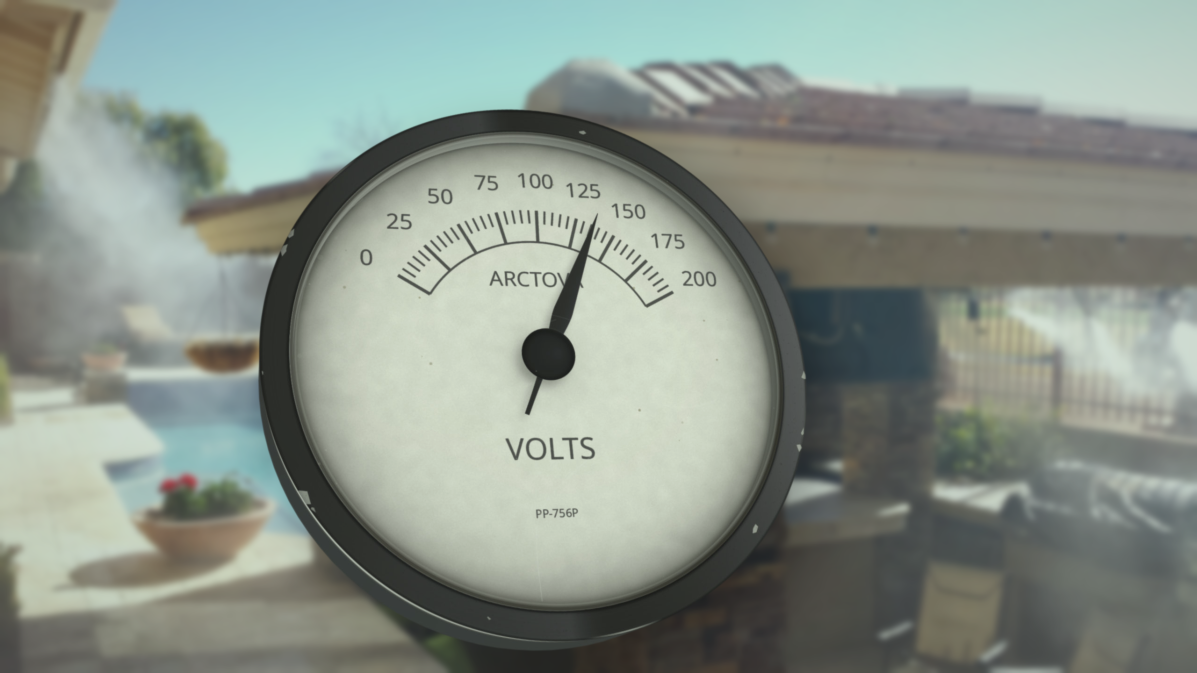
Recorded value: **135** V
